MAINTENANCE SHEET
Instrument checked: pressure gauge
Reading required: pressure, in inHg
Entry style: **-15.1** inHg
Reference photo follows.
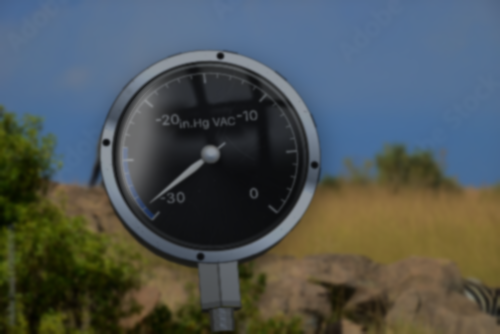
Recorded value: **-29** inHg
